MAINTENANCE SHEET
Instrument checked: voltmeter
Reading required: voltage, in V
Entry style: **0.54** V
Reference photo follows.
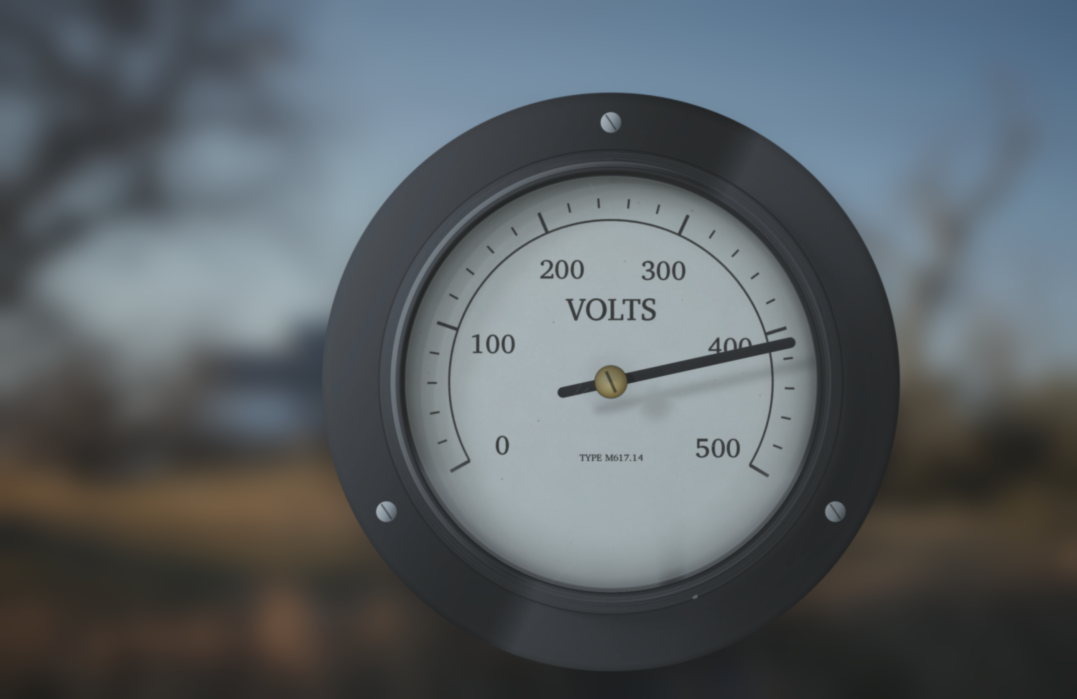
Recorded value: **410** V
